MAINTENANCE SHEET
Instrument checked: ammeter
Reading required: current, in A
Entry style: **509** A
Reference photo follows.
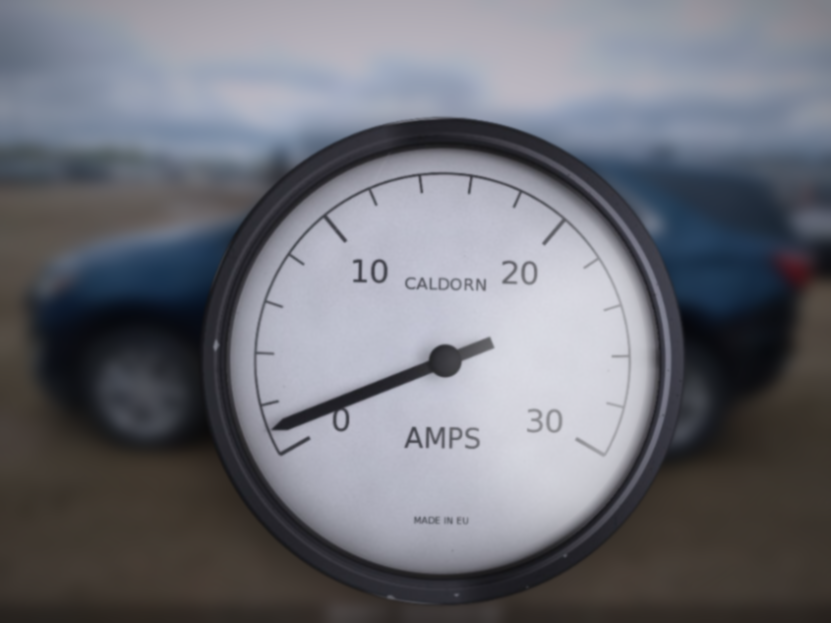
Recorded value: **1** A
